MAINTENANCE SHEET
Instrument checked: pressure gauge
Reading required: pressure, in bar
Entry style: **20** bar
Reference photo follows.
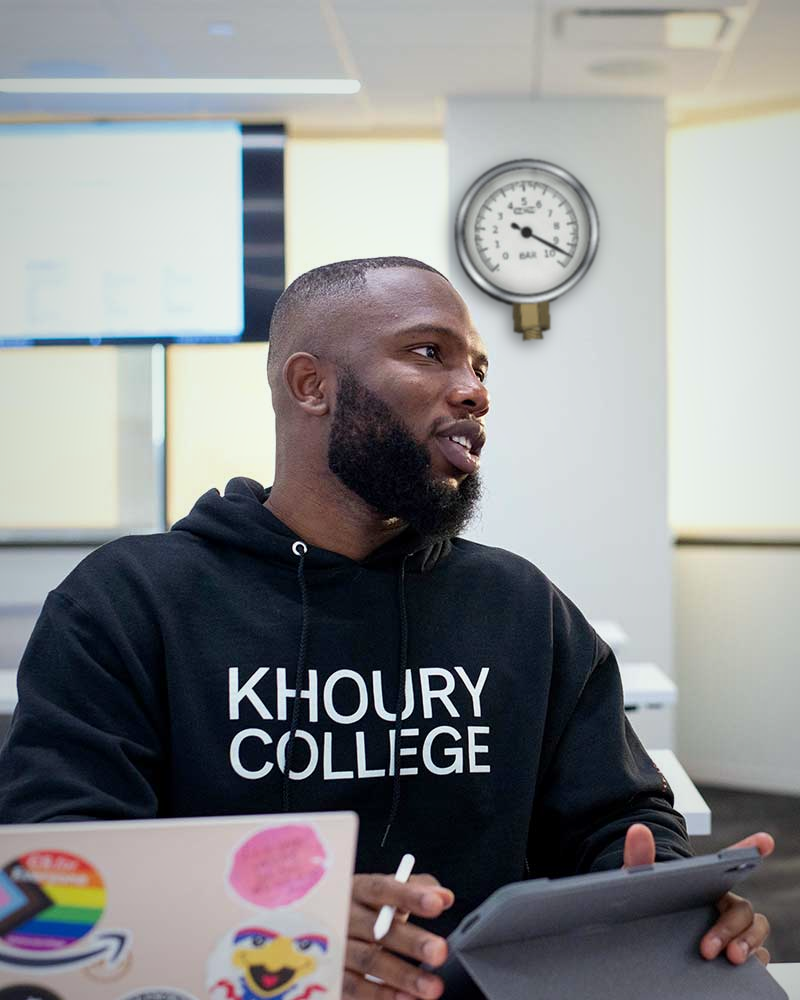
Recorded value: **9.5** bar
